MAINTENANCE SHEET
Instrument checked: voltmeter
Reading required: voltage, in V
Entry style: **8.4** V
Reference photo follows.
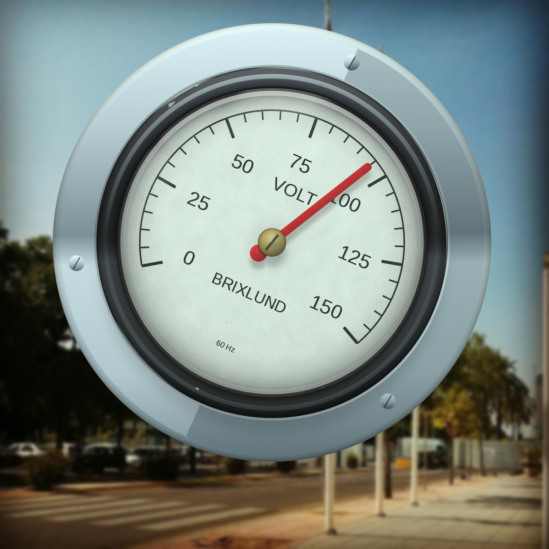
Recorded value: **95** V
